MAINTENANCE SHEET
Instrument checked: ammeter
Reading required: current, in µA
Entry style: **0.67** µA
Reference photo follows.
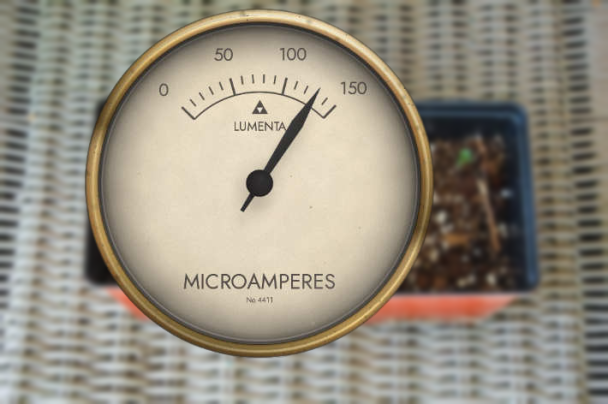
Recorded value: **130** µA
